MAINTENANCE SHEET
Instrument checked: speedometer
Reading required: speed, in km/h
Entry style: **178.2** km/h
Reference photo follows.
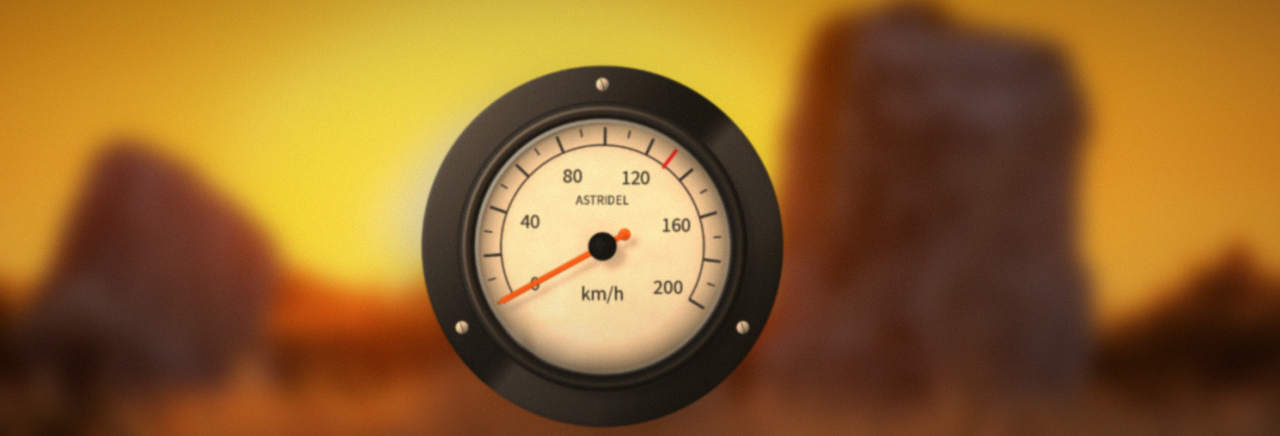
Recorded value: **0** km/h
